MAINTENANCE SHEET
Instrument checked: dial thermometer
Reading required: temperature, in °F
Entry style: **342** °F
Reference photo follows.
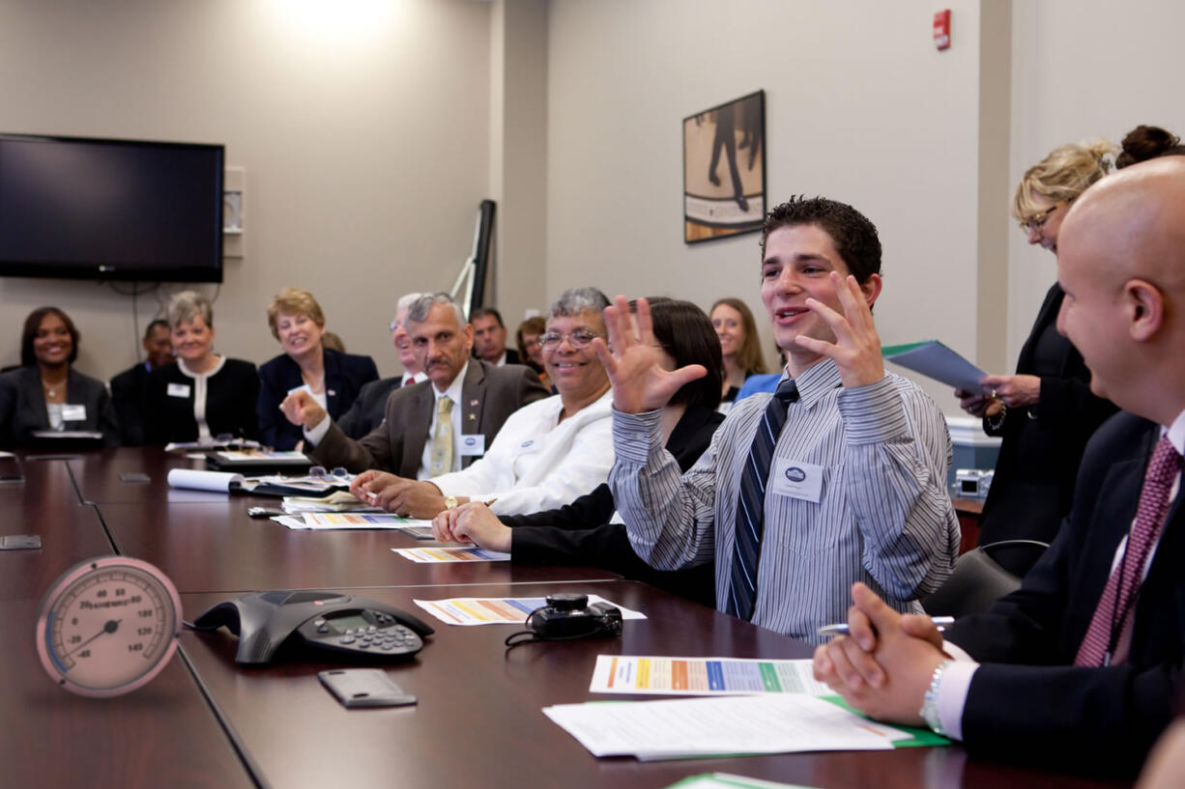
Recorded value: **-30** °F
